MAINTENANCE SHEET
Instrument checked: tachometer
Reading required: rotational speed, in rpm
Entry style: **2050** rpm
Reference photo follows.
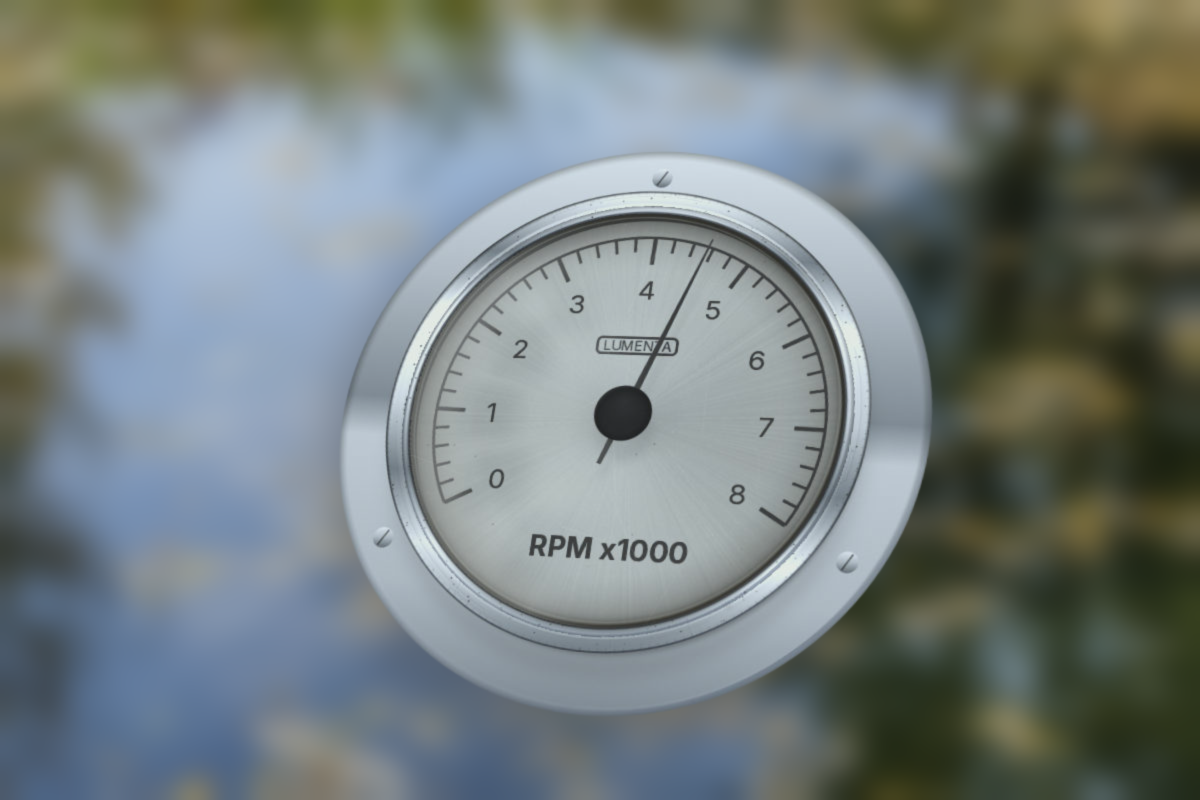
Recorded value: **4600** rpm
